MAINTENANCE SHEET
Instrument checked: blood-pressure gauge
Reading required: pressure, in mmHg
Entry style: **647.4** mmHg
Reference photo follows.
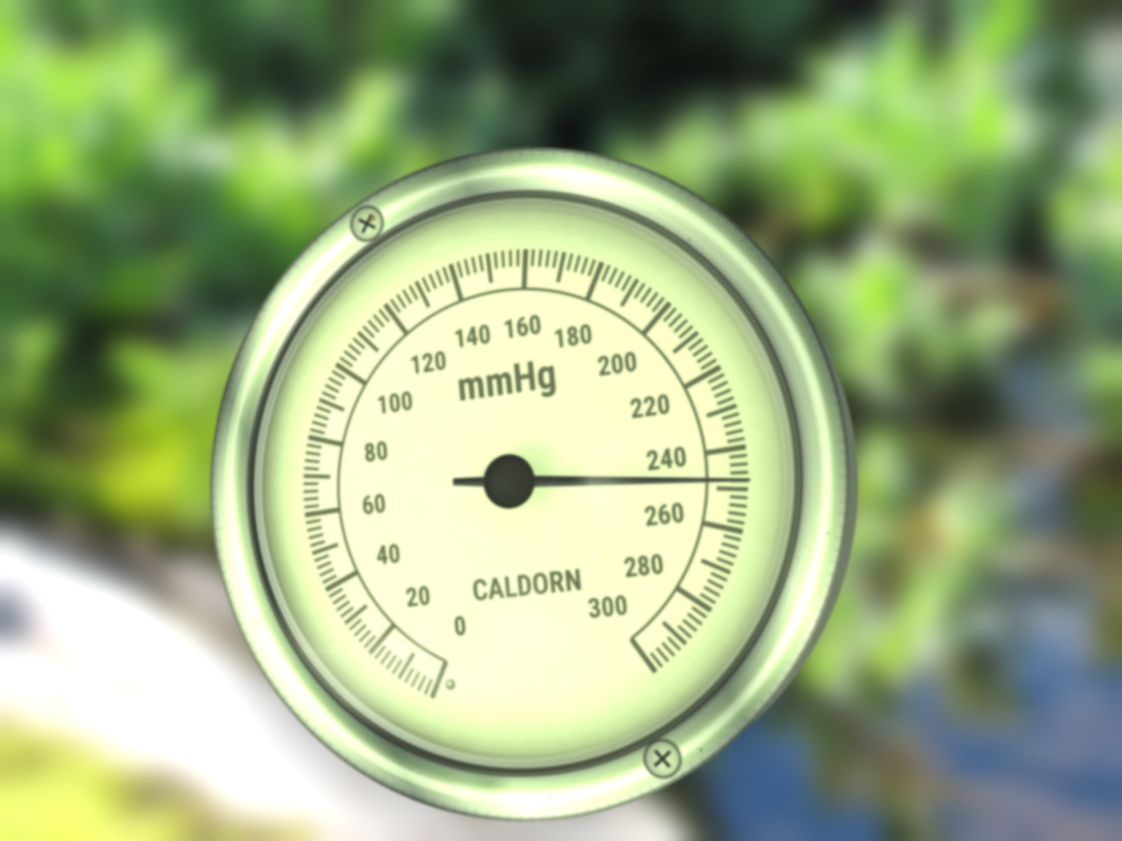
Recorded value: **248** mmHg
